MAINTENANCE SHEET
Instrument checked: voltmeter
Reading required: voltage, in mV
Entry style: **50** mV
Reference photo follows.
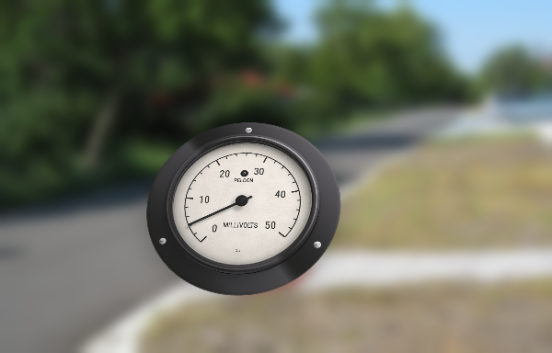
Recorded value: **4** mV
